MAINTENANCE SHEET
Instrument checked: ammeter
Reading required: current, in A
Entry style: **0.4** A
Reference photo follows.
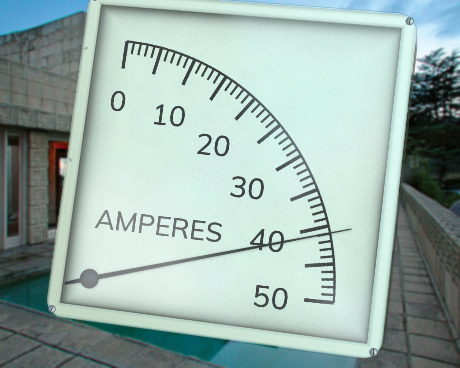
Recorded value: **41** A
